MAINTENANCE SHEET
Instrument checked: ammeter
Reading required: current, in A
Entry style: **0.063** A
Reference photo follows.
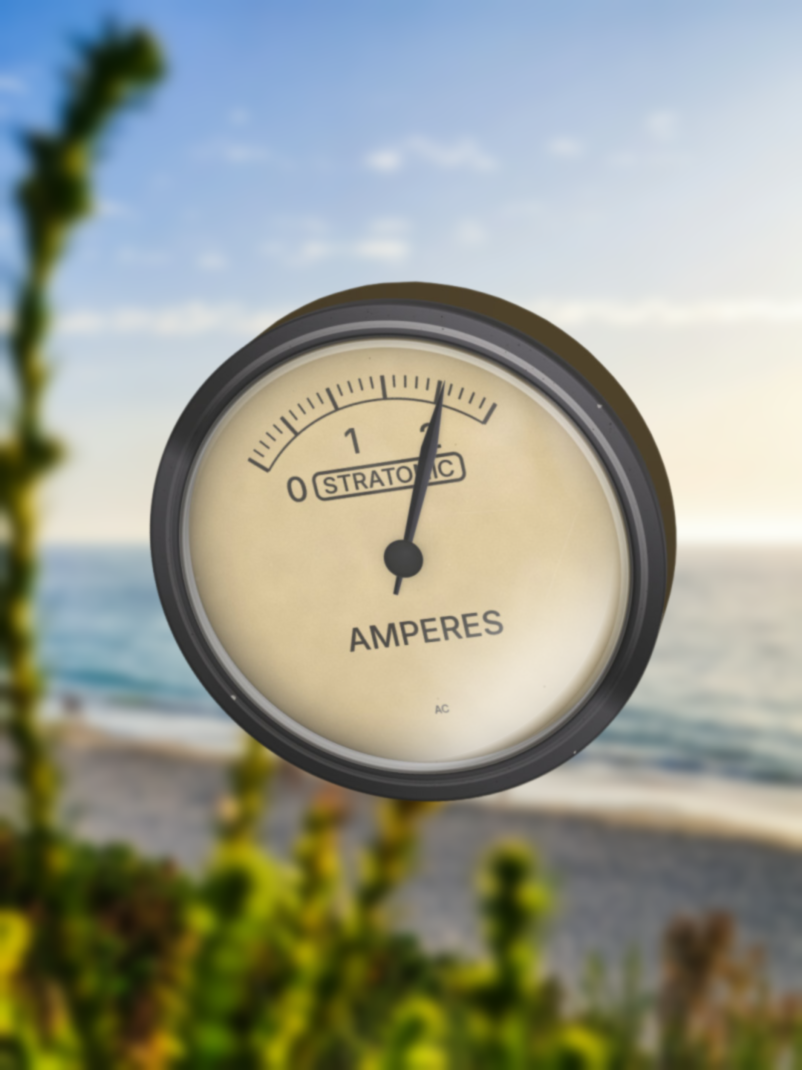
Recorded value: **2.05** A
